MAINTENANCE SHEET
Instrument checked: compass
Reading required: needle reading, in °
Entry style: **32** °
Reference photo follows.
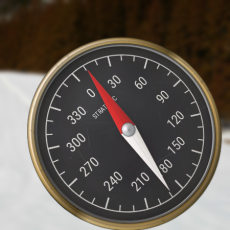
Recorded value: **10** °
